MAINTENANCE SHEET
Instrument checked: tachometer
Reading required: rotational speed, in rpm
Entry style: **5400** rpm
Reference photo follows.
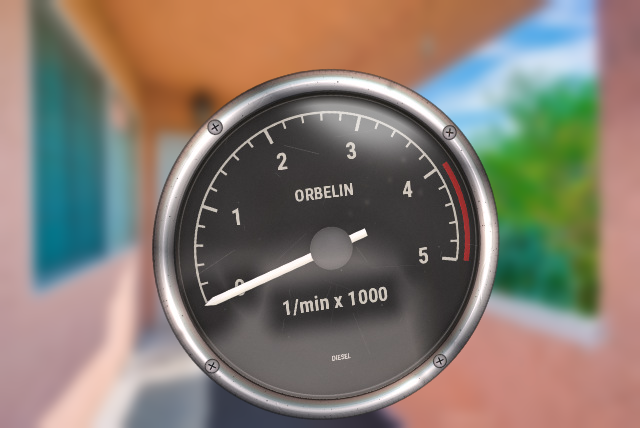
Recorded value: **0** rpm
